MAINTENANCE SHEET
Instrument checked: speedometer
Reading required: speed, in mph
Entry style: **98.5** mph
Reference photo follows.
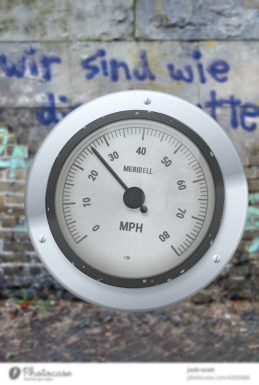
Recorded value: **26** mph
